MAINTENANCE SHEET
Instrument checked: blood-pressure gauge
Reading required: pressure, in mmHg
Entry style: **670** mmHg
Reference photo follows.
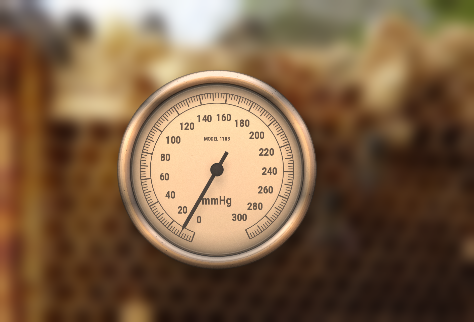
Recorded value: **10** mmHg
